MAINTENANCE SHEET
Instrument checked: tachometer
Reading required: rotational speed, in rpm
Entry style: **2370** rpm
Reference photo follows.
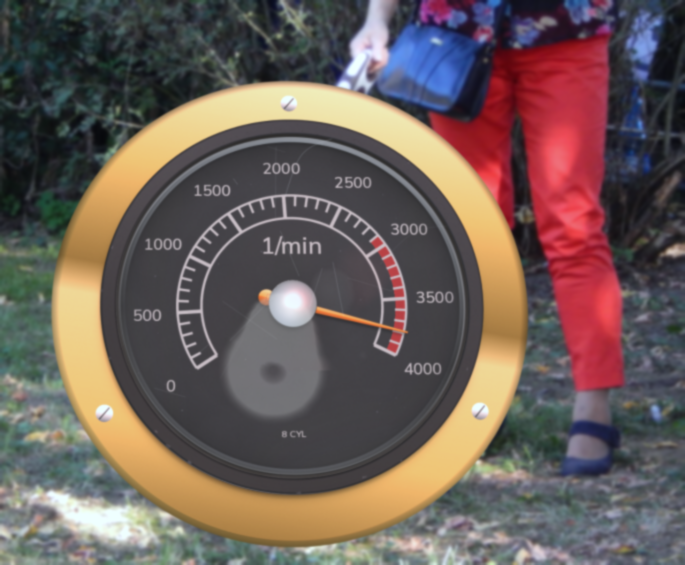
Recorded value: **3800** rpm
